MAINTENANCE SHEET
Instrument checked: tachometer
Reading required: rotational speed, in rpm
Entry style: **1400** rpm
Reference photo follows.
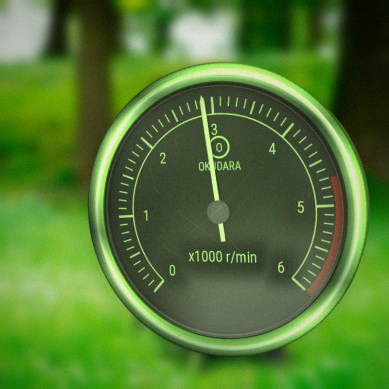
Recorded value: **2900** rpm
